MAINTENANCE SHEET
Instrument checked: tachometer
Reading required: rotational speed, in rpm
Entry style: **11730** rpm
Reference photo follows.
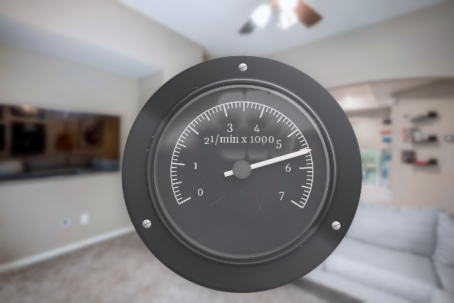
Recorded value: **5600** rpm
